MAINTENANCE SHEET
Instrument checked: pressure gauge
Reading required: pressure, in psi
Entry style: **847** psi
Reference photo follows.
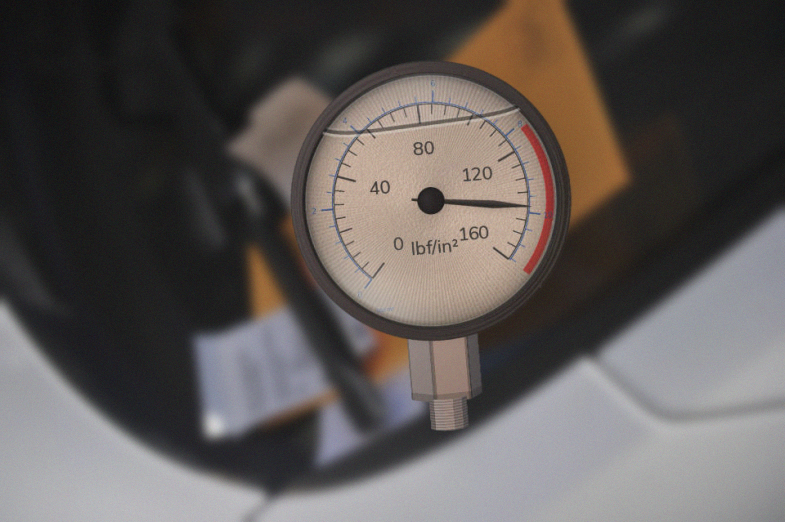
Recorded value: **140** psi
